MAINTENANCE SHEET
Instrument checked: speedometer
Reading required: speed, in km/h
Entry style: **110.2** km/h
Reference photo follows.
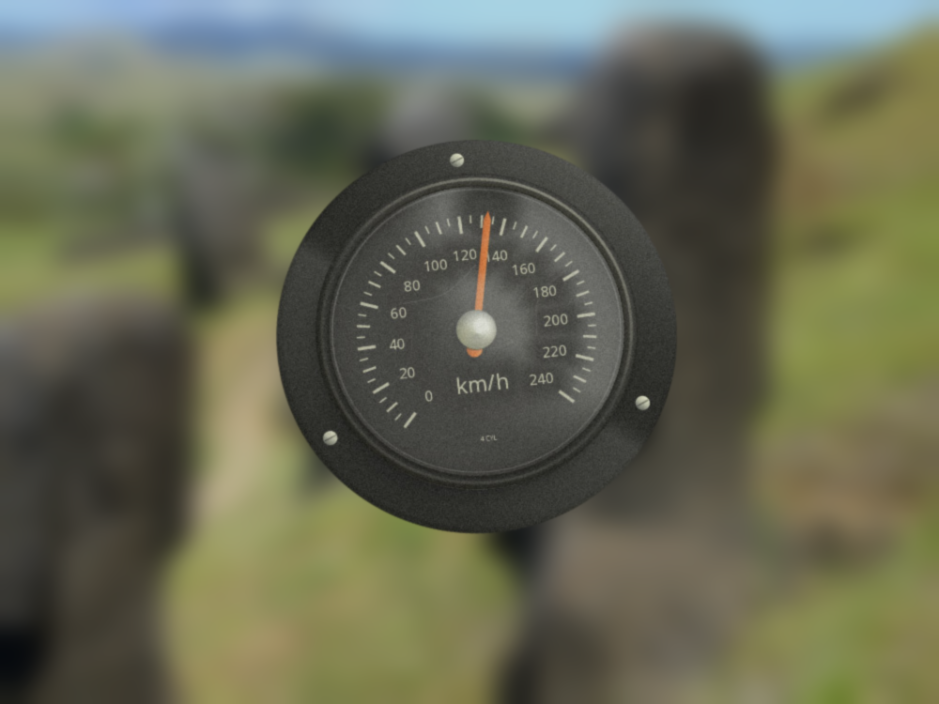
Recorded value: **132.5** km/h
